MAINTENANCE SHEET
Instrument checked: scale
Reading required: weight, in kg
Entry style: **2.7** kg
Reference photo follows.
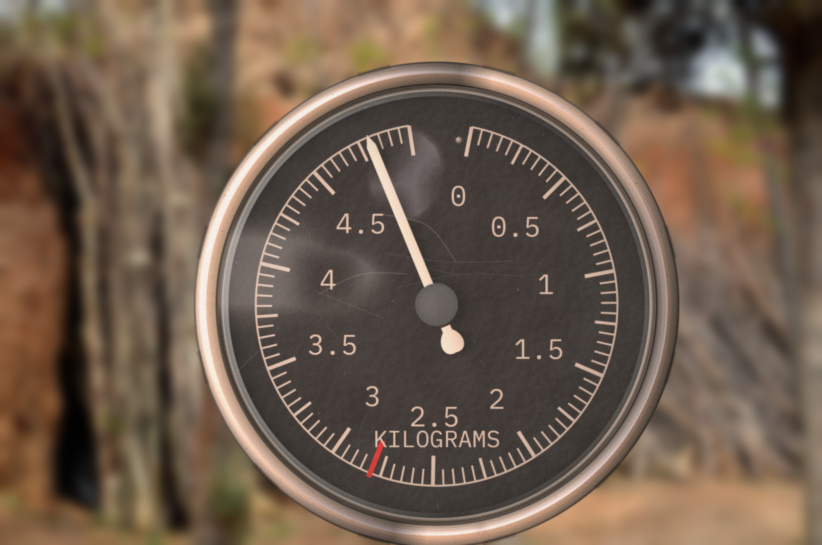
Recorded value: **4.8** kg
